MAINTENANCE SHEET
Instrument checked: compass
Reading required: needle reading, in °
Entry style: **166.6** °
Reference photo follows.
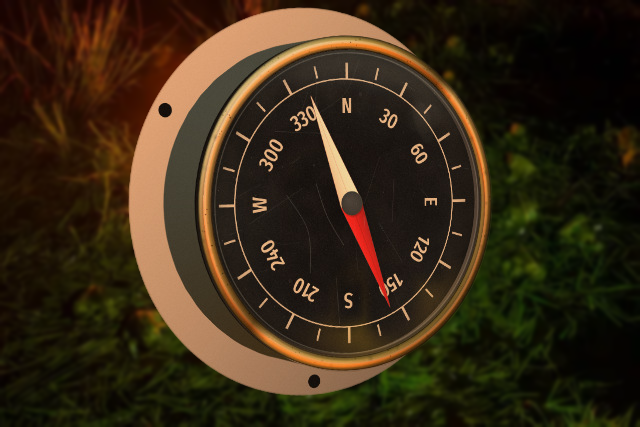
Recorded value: **157.5** °
